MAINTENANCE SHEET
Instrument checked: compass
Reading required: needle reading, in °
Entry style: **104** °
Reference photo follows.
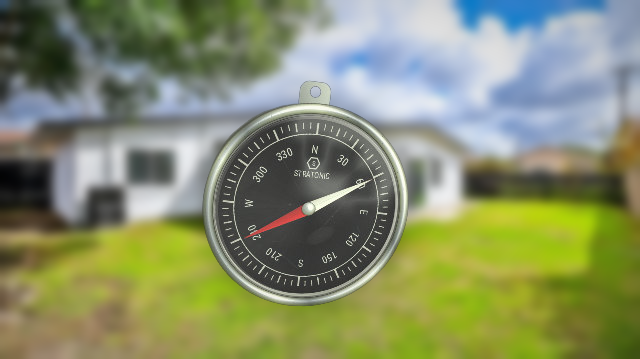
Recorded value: **240** °
